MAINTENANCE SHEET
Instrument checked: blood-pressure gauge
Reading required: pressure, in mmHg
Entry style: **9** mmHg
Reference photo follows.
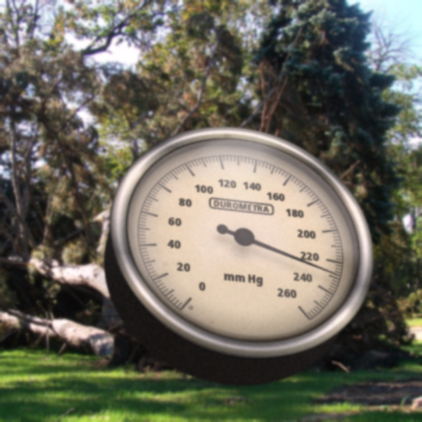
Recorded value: **230** mmHg
